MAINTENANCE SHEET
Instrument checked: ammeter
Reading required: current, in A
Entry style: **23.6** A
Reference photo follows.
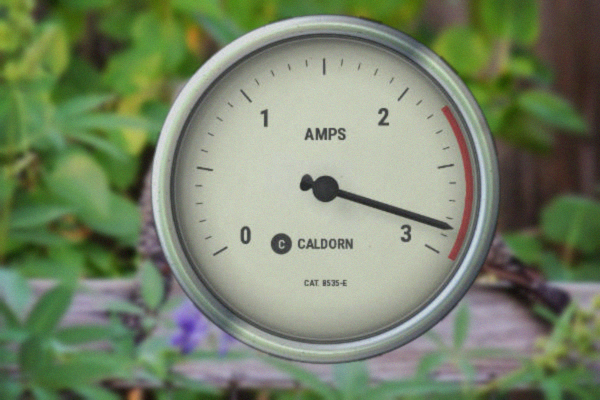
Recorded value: **2.85** A
